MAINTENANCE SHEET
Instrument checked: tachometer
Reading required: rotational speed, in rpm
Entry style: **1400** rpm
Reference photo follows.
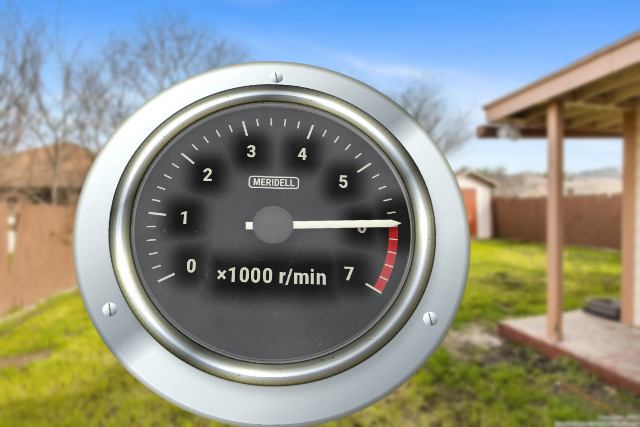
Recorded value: **6000** rpm
